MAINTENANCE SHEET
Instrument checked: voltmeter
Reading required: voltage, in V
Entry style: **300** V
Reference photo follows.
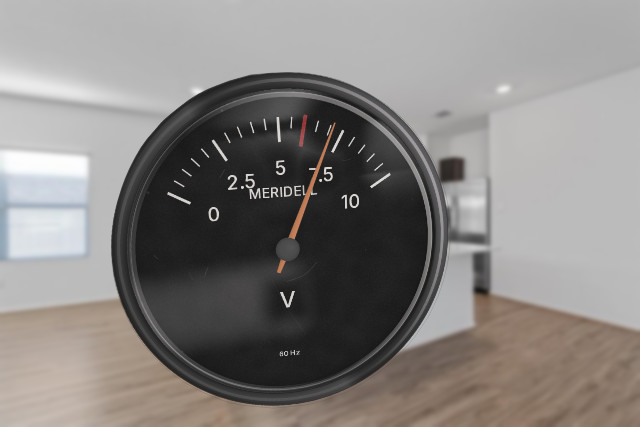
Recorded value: **7** V
